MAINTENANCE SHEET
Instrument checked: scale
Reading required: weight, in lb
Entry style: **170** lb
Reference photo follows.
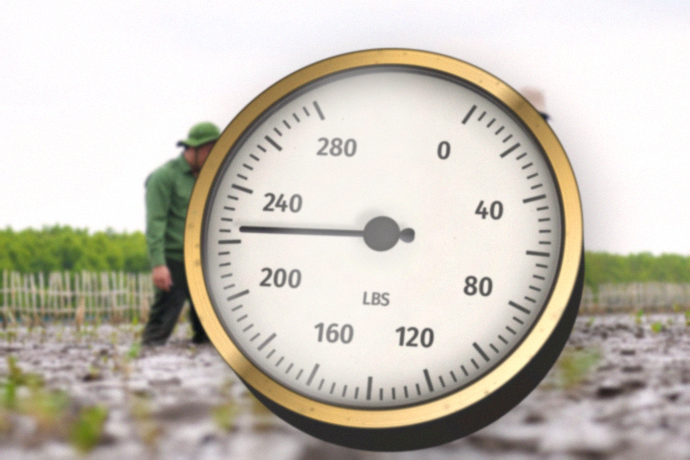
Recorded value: **224** lb
